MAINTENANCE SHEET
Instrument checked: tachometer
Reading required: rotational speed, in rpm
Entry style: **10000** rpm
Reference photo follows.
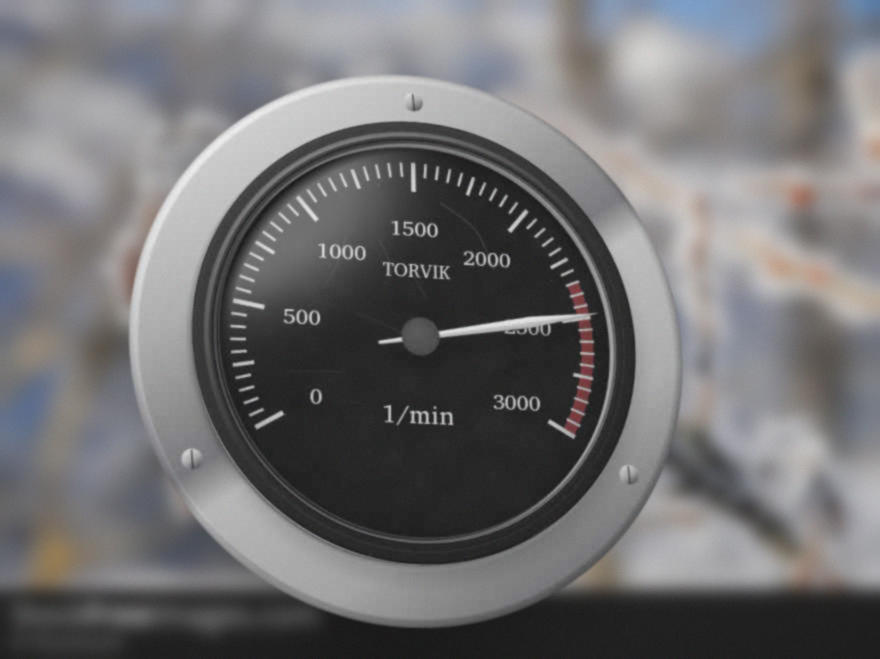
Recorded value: **2500** rpm
